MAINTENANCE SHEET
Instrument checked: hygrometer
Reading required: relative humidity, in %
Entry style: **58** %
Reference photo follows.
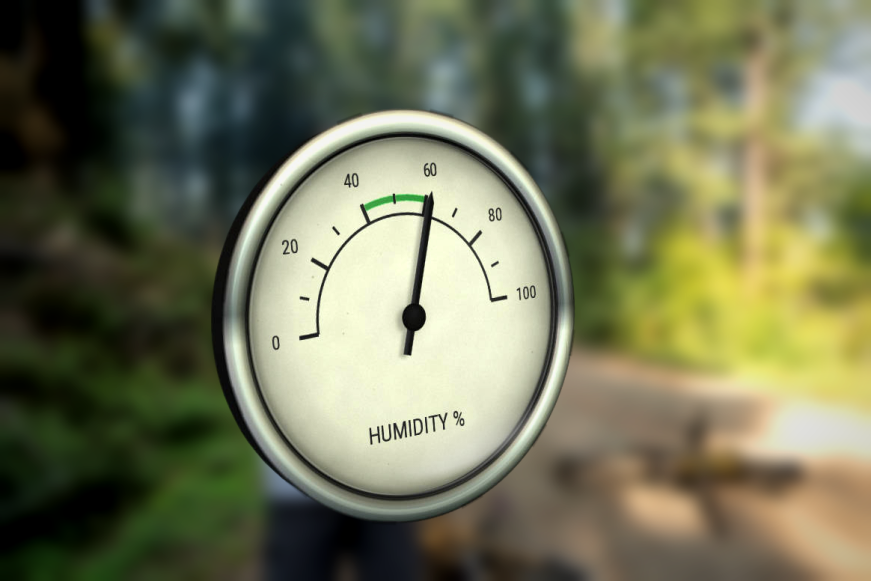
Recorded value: **60** %
